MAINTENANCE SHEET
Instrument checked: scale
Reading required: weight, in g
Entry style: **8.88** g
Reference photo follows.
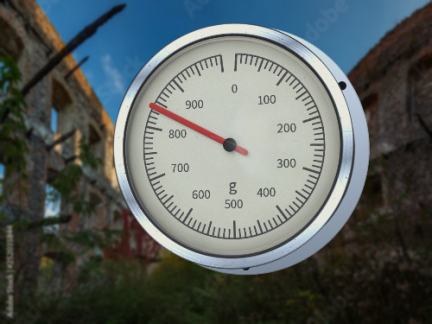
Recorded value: **840** g
